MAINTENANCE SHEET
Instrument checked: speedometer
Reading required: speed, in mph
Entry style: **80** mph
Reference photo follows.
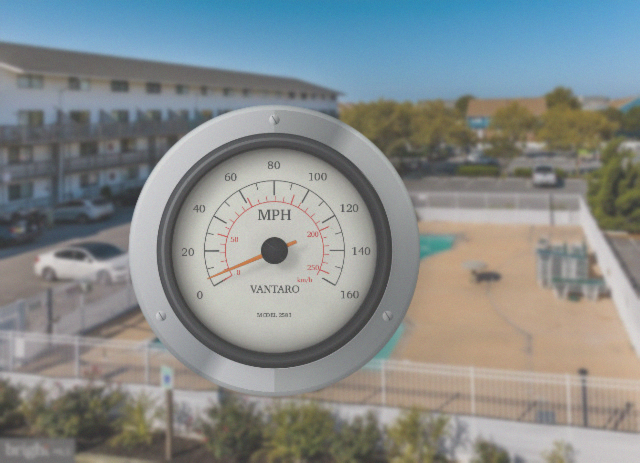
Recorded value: **5** mph
